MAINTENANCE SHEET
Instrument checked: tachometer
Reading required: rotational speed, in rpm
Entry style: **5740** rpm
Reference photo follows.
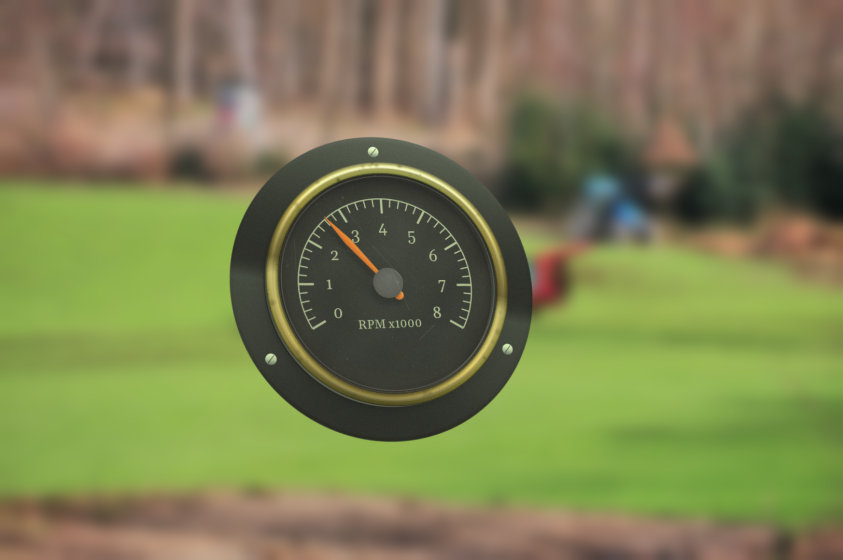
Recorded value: **2600** rpm
